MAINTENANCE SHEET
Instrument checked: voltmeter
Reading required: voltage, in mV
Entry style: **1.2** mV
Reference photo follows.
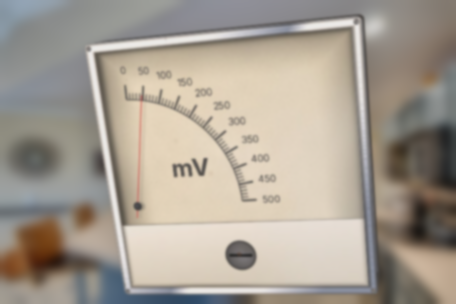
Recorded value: **50** mV
